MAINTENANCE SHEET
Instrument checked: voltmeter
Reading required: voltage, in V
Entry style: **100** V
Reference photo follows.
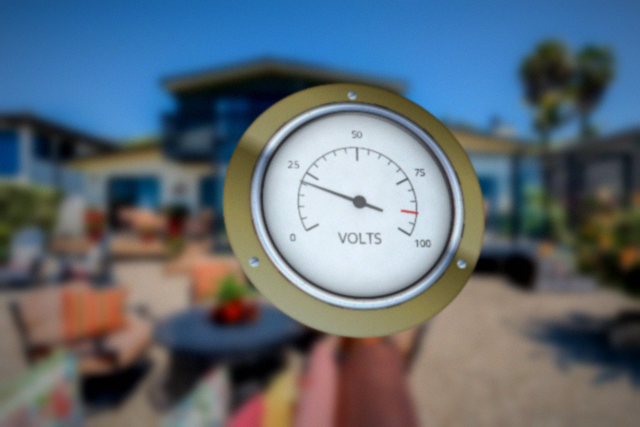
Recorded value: **20** V
